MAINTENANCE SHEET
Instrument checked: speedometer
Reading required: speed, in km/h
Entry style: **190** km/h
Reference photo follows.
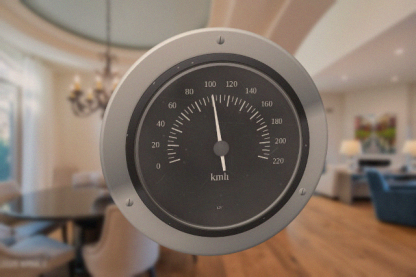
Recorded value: **100** km/h
